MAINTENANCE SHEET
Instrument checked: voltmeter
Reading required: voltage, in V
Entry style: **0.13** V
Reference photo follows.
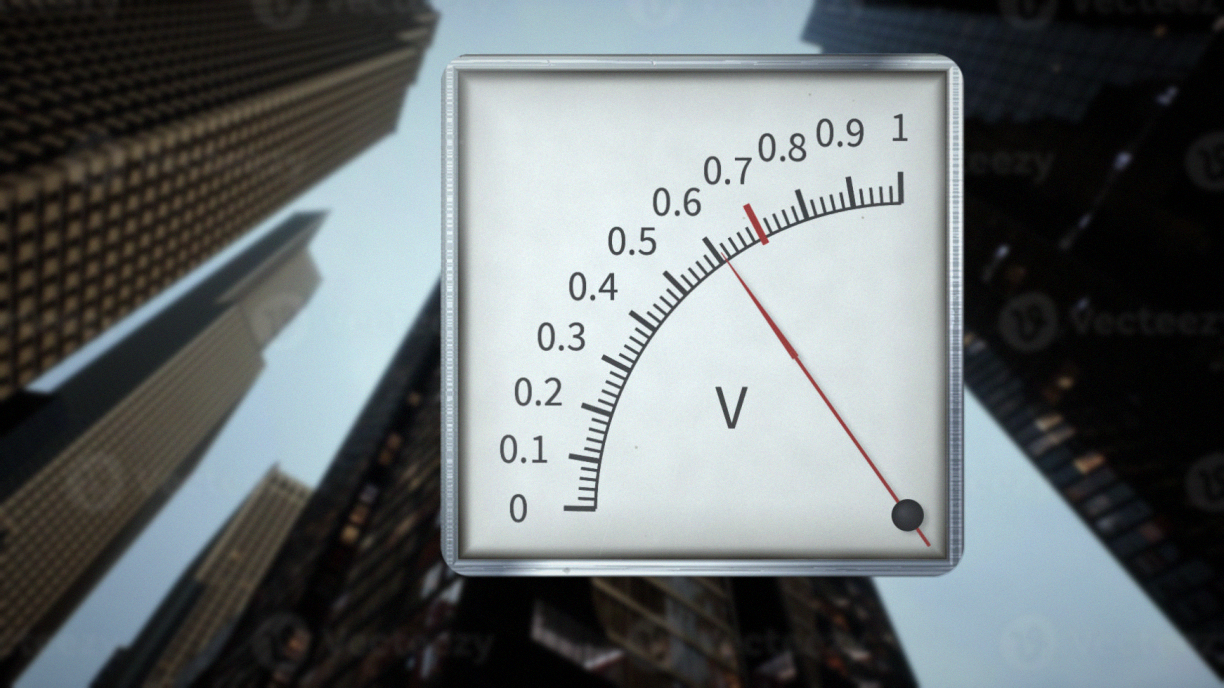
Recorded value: **0.61** V
